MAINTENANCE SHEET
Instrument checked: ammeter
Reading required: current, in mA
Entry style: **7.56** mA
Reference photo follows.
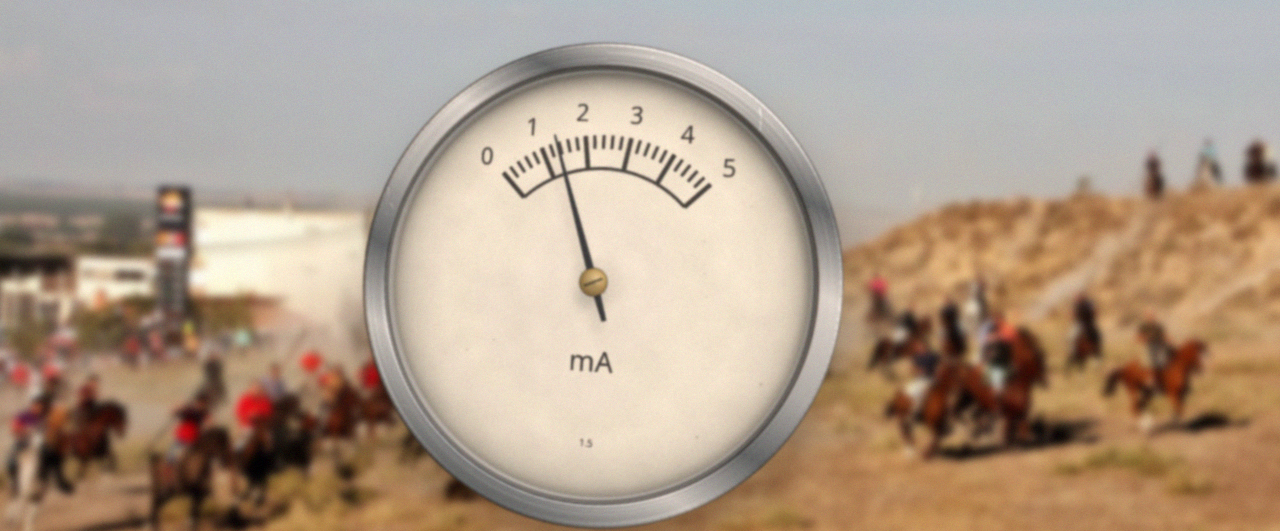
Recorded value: **1.4** mA
